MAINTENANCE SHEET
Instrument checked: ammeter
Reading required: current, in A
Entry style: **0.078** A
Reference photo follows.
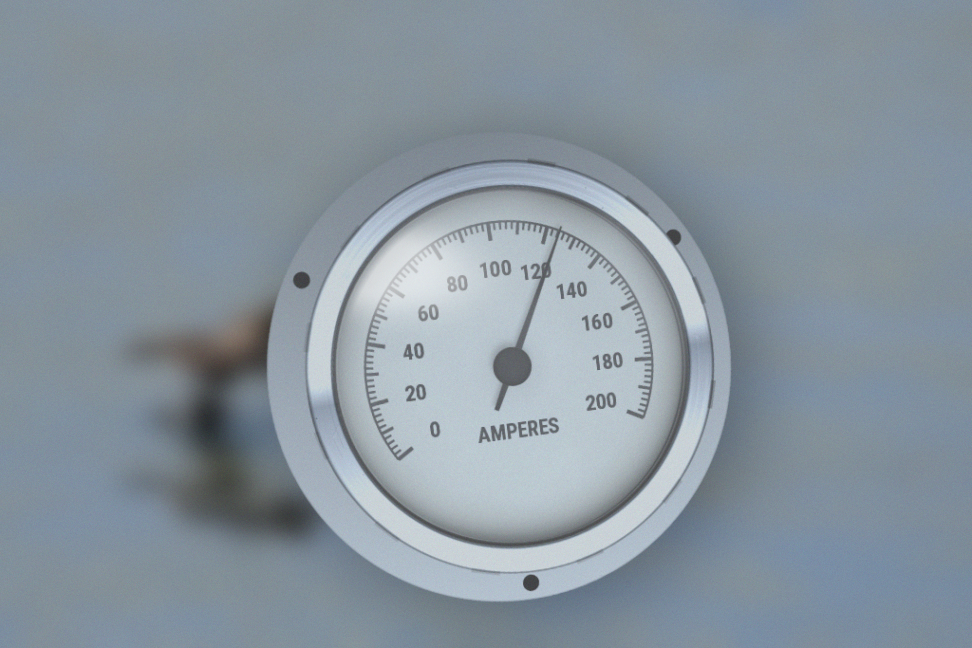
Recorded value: **124** A
